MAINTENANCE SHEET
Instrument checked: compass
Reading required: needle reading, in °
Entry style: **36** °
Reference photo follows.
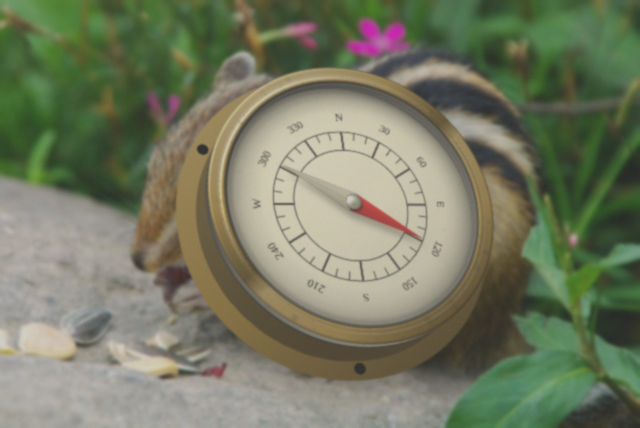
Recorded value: **120** °
